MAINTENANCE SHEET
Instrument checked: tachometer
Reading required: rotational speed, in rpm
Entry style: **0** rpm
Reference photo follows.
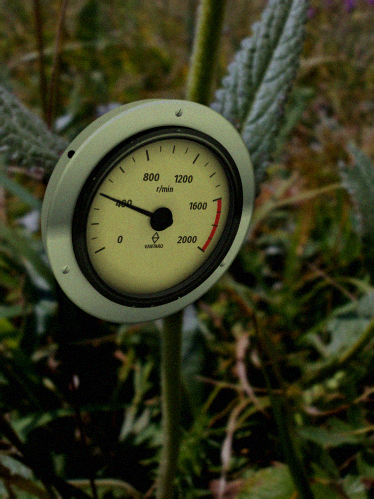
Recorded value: **400** rpm
